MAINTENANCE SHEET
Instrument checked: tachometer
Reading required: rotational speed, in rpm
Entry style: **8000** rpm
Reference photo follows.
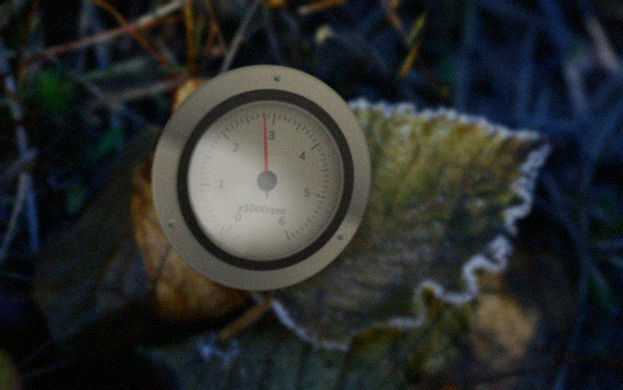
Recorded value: **2800** rpm
